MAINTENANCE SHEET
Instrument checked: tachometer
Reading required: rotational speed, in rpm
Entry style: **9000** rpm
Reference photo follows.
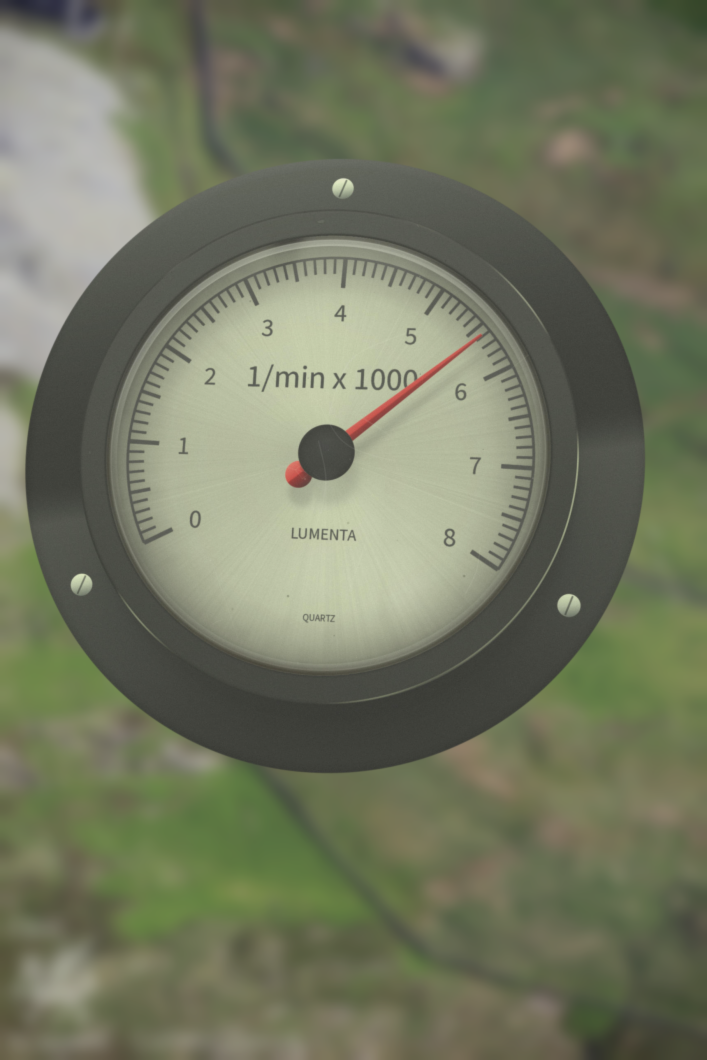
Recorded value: **5600** rpm
